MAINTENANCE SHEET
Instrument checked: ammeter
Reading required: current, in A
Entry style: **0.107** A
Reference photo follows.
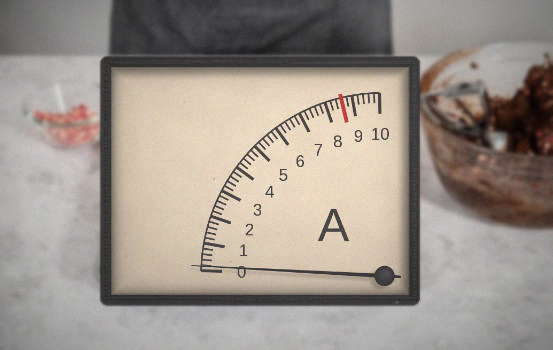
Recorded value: **0.2** A
